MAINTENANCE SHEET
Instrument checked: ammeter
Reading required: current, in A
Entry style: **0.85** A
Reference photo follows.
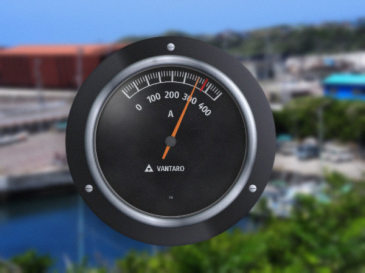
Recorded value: **300** A
